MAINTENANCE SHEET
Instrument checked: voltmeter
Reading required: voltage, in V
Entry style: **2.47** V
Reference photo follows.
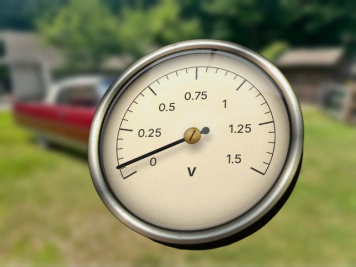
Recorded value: **0.05** V
